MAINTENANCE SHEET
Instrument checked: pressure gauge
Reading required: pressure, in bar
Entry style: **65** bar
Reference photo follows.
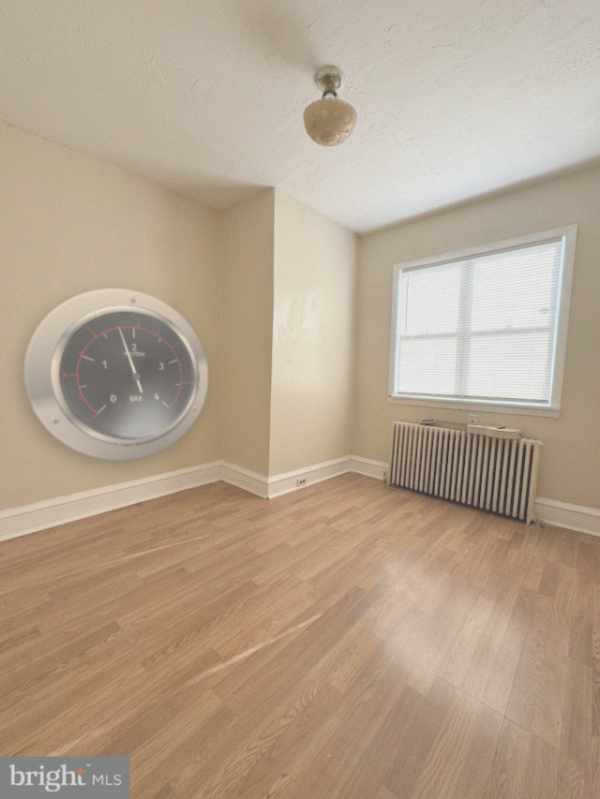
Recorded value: **1.75** bar
